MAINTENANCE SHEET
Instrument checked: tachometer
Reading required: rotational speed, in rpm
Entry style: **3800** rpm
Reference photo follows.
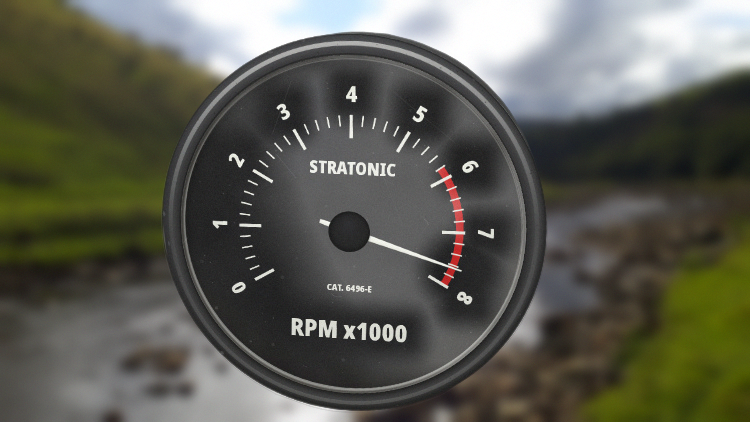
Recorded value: **7600** rpm
